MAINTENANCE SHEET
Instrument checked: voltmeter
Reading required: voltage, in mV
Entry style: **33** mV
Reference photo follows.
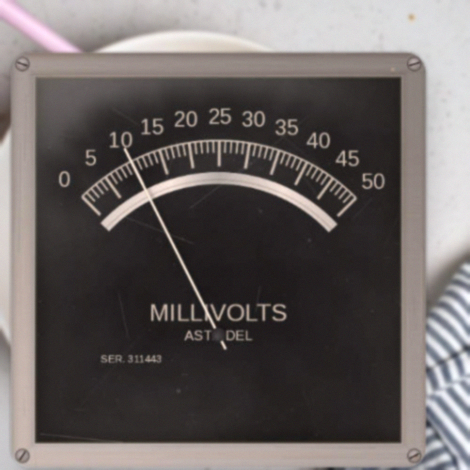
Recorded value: **10** mV
